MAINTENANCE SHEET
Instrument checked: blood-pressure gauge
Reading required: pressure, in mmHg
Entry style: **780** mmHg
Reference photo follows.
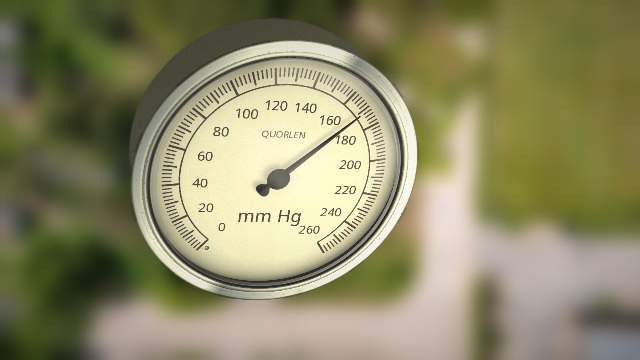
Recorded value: **170** mmHg
